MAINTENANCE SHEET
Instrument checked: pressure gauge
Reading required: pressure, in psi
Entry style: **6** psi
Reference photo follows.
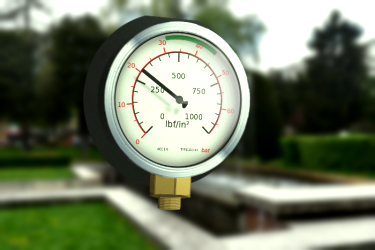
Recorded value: **300** psi
